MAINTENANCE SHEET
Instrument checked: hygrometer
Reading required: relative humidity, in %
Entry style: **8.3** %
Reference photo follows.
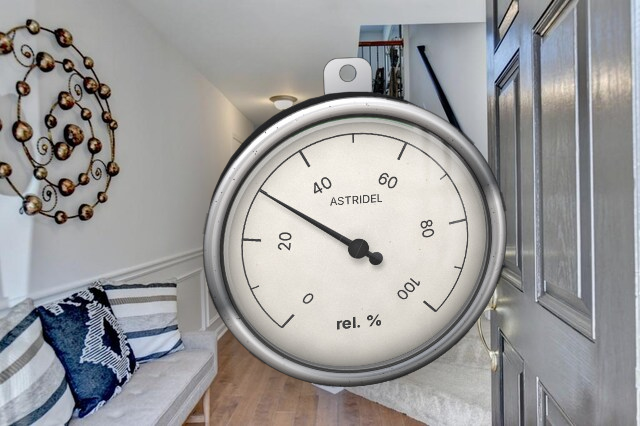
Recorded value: **30** %
